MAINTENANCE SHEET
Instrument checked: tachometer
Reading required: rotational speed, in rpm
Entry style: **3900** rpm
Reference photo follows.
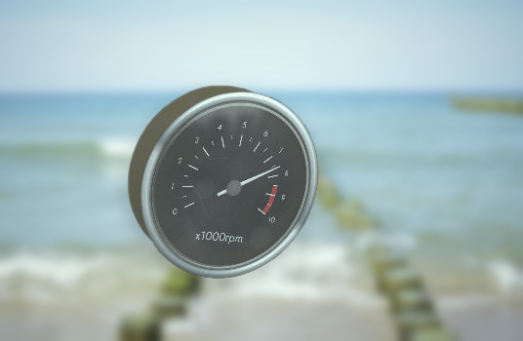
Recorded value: **7500** rpm
